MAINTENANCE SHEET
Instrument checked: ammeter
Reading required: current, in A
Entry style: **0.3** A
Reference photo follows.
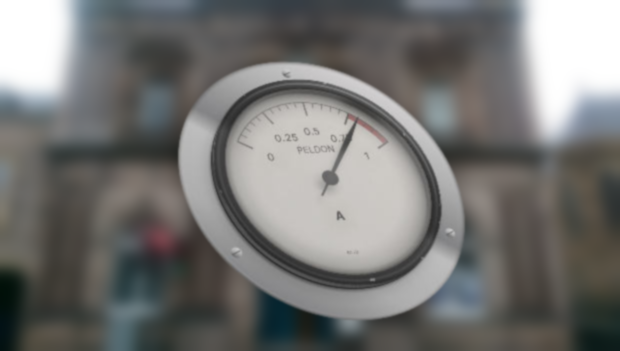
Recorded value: **0.8** A
